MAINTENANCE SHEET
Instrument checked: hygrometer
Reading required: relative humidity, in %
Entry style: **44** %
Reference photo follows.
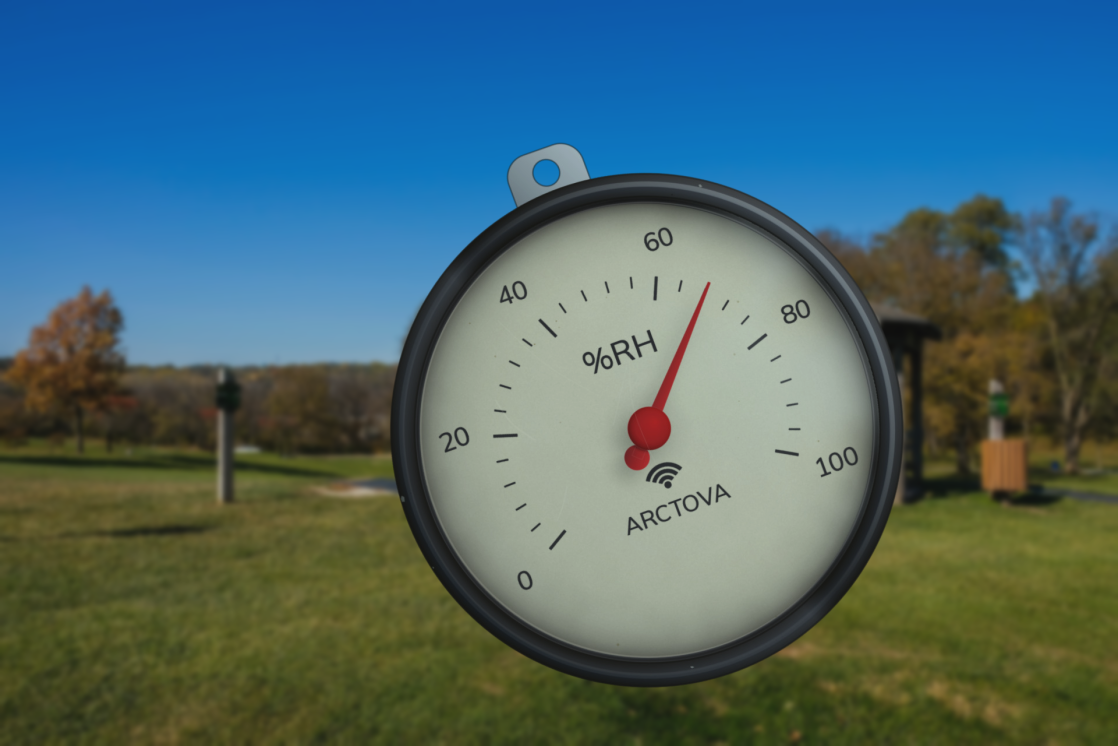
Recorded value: **68** %
